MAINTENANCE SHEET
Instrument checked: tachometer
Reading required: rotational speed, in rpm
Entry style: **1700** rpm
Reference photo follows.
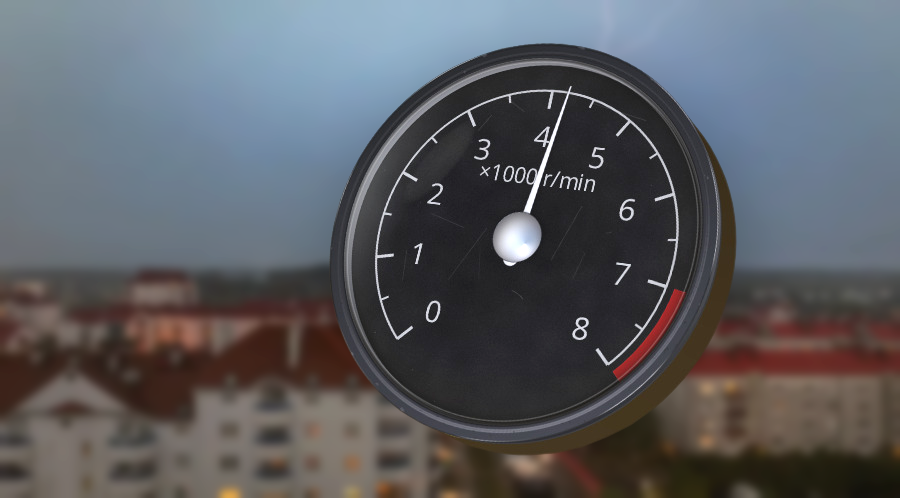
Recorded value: **4250** rpm
